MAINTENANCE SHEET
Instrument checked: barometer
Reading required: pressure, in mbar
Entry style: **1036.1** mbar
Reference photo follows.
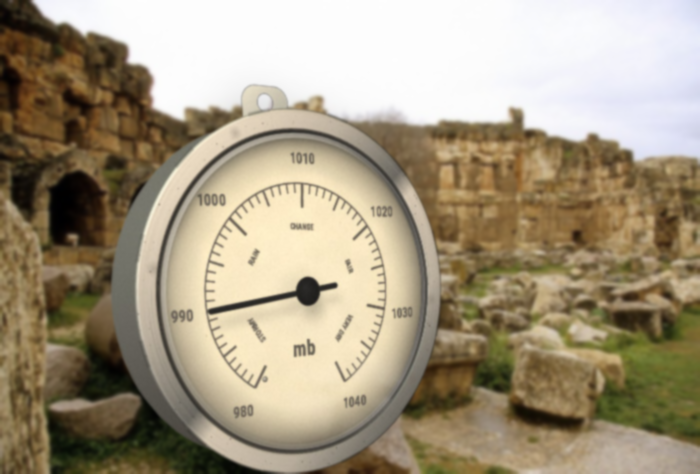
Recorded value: **990** mbar
